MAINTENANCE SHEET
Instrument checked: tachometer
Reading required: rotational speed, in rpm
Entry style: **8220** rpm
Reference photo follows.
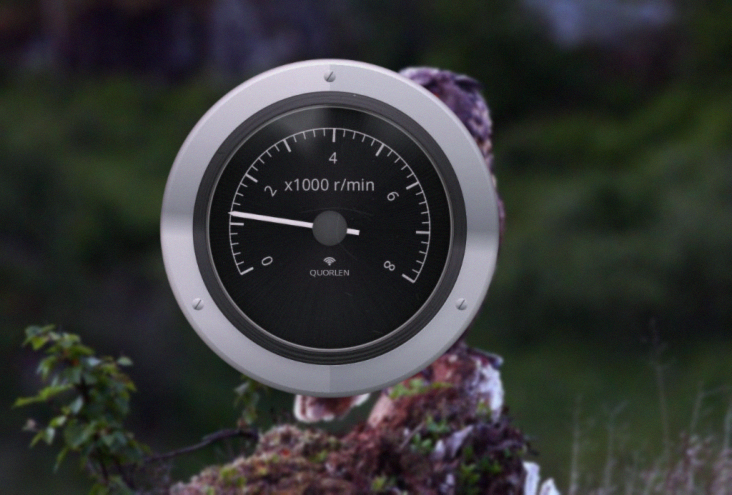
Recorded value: **1200** rpm
